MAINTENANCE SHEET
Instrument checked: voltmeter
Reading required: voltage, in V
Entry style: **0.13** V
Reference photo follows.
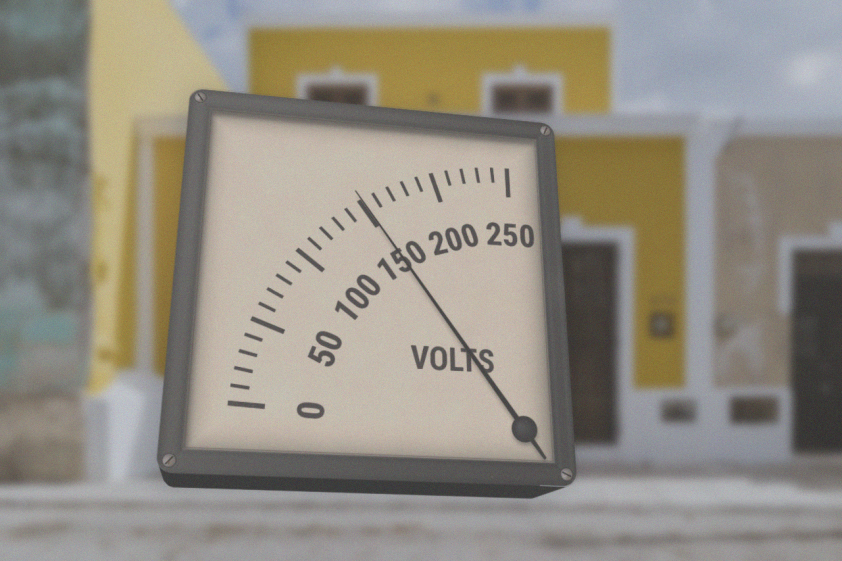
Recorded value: **150** V
